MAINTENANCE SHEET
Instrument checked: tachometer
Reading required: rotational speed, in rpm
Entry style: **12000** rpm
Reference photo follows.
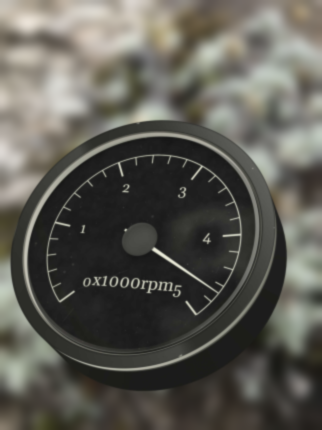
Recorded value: **4700** rpm
